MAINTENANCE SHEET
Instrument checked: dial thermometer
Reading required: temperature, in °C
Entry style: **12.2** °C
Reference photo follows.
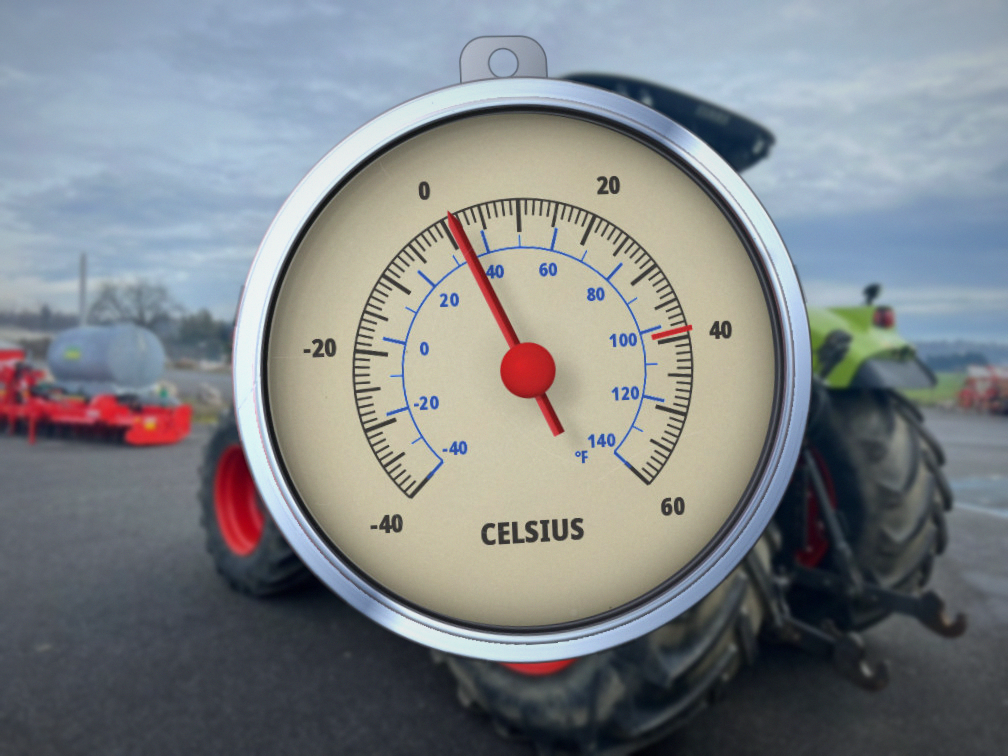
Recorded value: **1** °C
